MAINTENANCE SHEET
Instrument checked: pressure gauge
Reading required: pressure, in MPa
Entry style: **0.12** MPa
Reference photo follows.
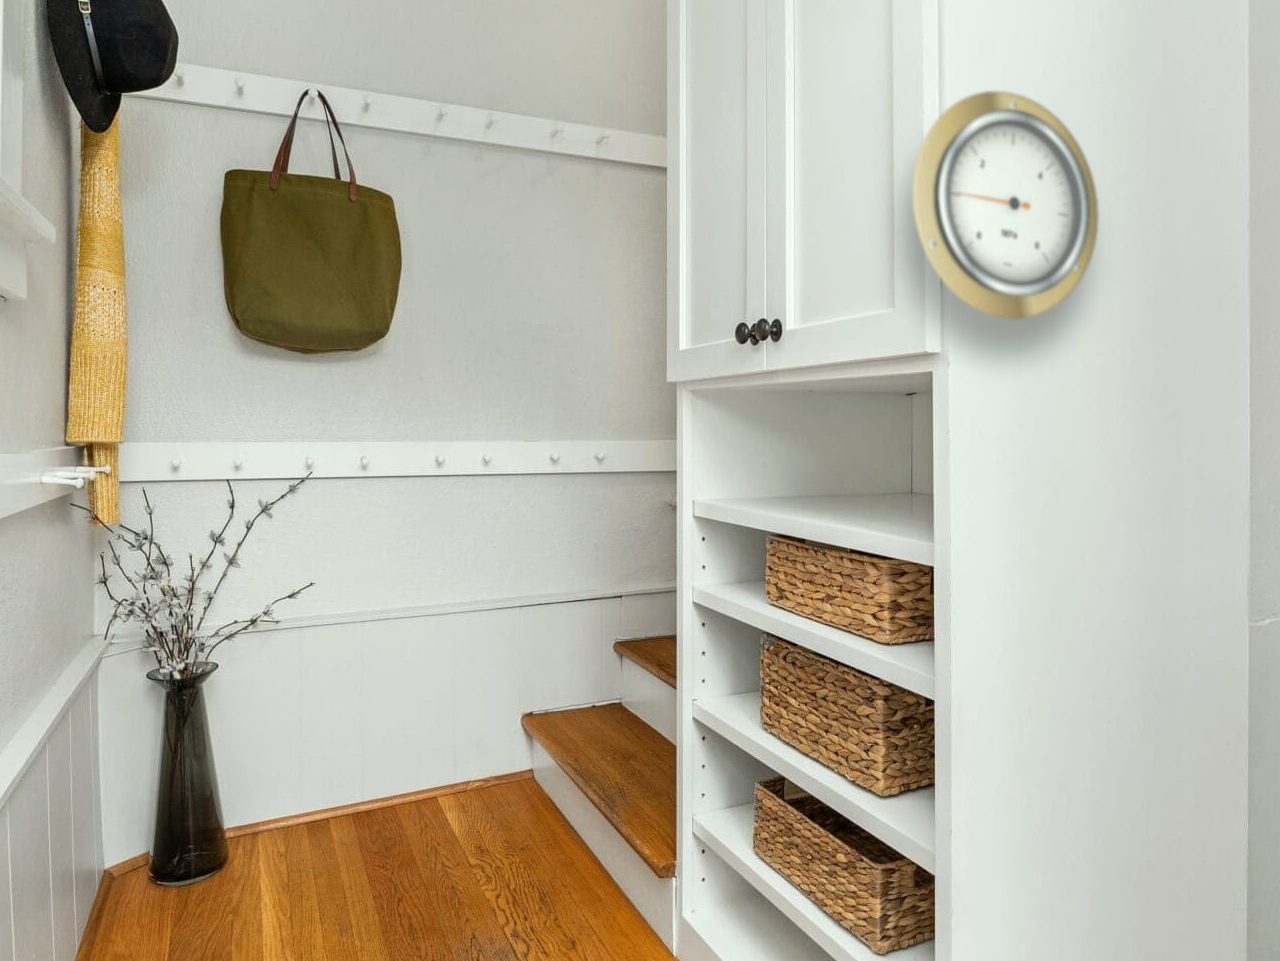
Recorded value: **1** MPa
